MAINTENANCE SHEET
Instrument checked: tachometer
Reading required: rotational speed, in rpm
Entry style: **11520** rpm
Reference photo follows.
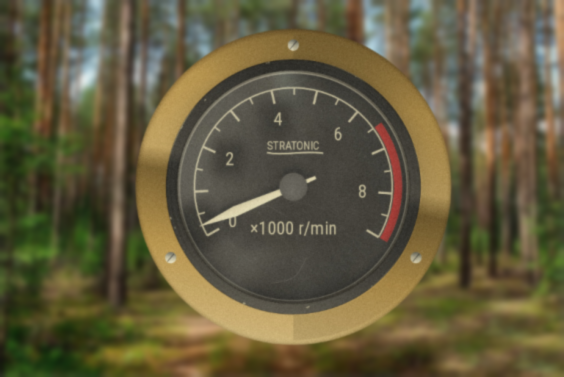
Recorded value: **250** rpm
